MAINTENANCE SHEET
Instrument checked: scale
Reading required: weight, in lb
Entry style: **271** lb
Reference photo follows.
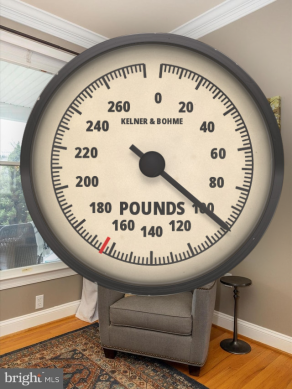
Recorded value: **100** lb
